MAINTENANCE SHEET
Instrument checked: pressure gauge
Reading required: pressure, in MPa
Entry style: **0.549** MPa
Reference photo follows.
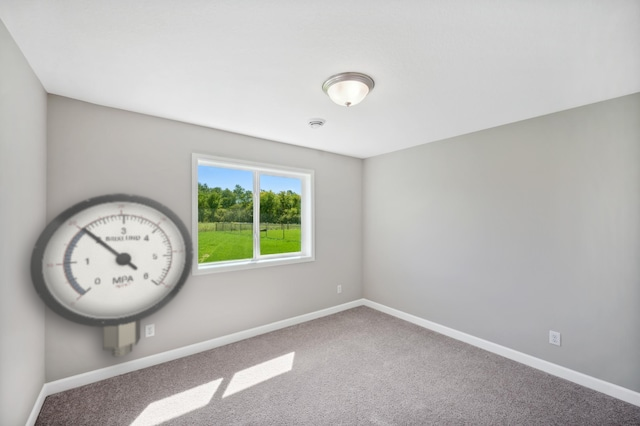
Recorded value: **2** MPa
